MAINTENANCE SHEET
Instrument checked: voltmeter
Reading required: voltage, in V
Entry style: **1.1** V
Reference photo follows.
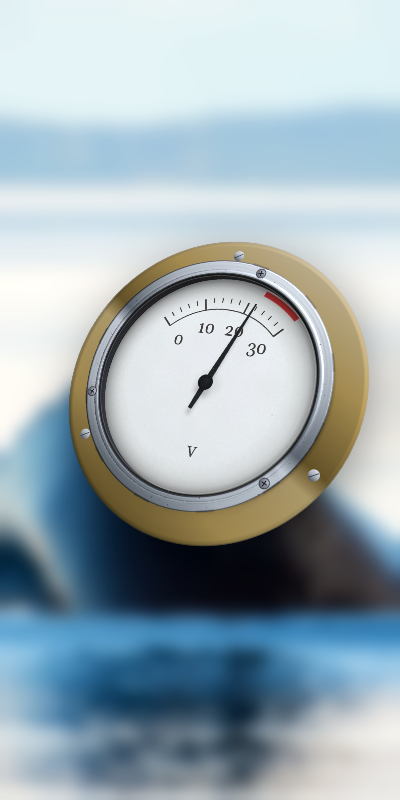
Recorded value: **22** V
